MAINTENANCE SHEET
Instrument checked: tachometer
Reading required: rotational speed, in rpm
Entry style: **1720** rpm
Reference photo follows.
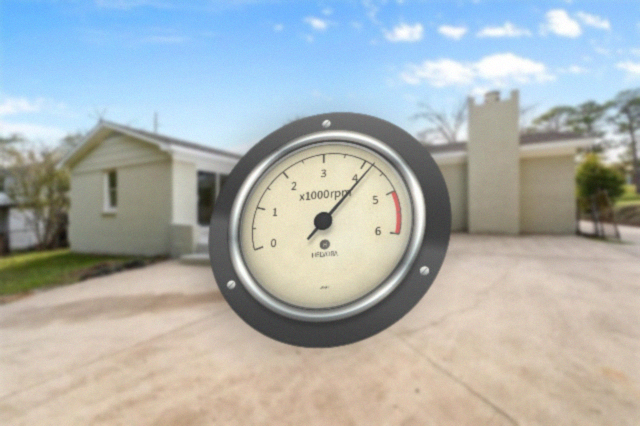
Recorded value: **4250** rpm
